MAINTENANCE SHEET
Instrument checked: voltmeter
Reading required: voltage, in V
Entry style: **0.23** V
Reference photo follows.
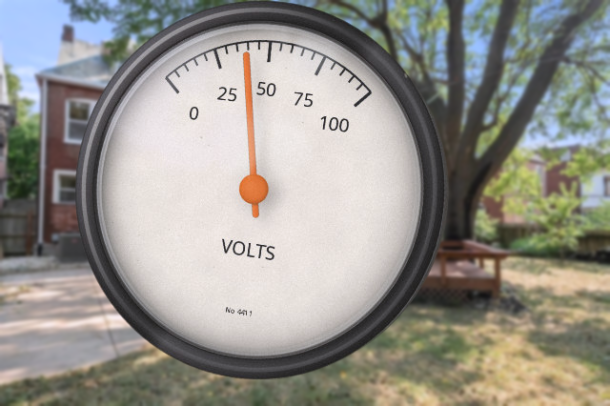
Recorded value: **40** V
